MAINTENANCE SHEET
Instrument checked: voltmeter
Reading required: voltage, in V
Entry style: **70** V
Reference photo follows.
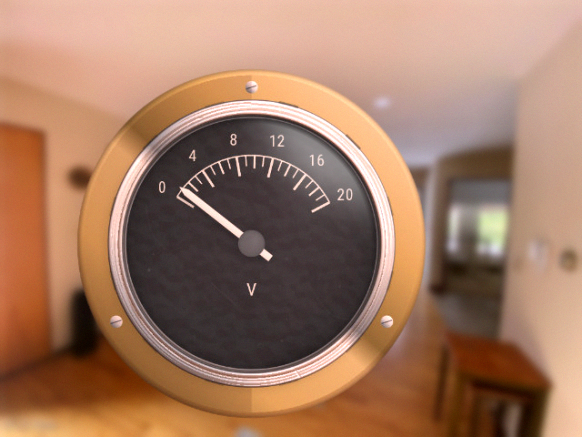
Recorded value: **1** V
